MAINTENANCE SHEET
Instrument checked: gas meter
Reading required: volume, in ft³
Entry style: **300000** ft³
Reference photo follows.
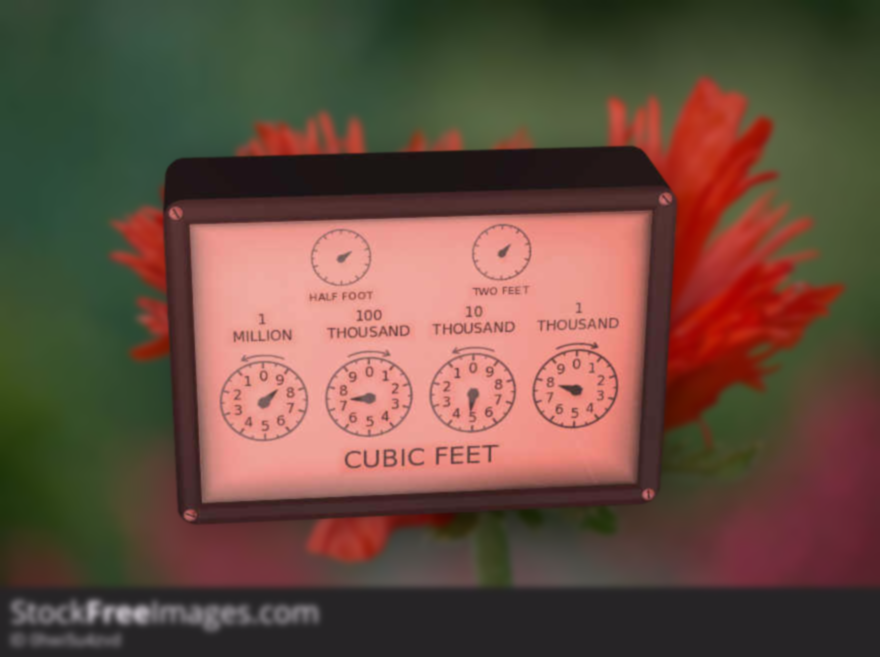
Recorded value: **874800** ft³
